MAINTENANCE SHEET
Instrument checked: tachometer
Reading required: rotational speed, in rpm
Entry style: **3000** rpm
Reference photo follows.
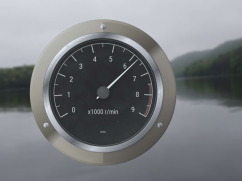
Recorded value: **6250** rpm
